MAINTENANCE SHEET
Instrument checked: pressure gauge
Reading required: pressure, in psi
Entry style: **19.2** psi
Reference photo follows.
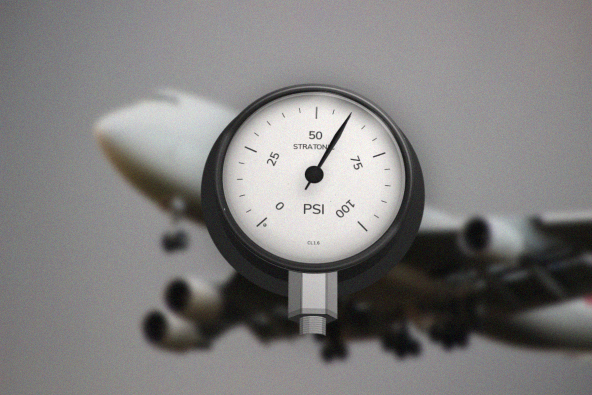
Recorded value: **60** psi
